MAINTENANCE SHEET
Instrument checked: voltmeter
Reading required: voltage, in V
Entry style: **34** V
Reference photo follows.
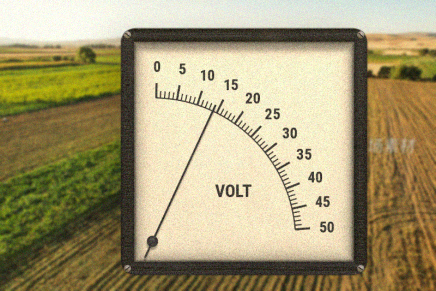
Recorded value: **14** V
